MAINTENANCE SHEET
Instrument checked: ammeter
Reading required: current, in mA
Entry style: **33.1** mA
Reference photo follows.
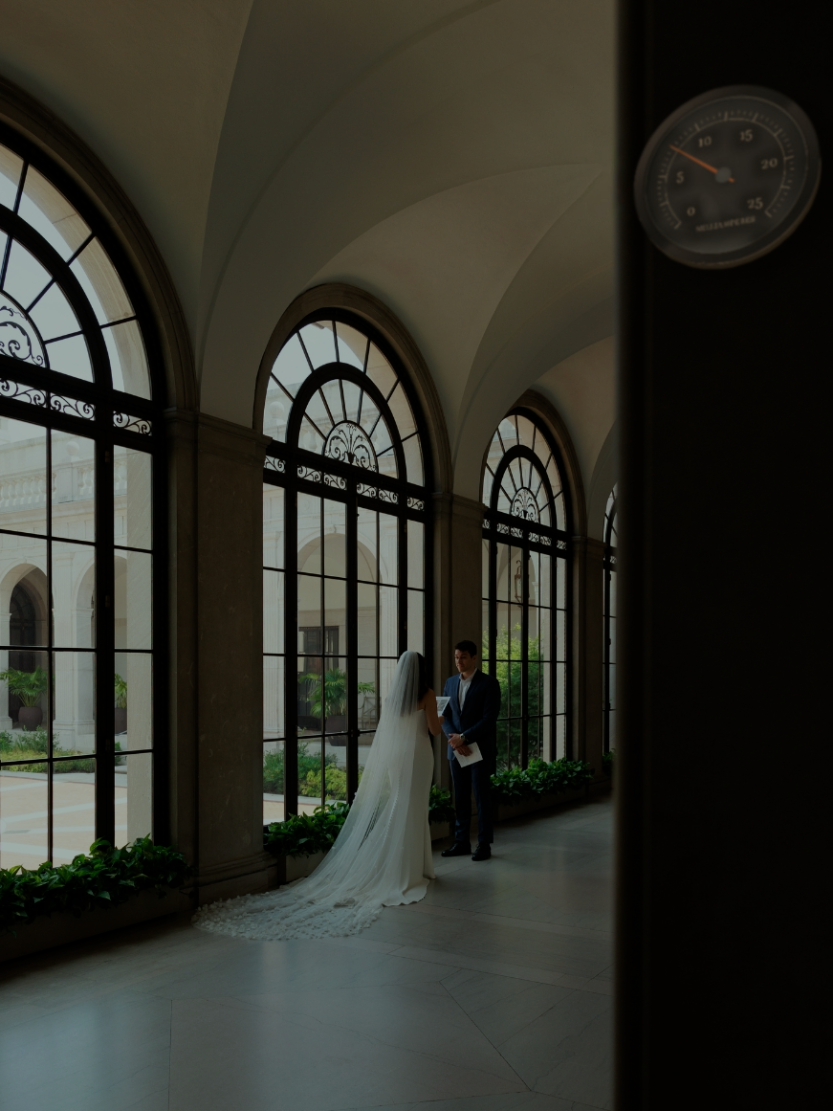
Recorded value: **7.5** mA
